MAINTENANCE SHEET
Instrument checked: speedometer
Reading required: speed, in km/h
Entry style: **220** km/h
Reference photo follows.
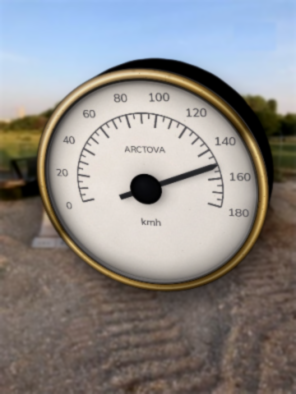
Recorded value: **150** km/h
